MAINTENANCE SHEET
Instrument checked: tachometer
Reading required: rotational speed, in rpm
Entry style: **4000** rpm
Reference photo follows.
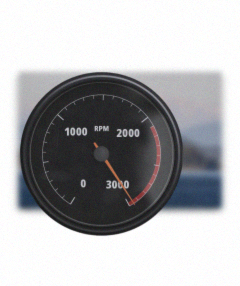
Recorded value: **2950** rpm
